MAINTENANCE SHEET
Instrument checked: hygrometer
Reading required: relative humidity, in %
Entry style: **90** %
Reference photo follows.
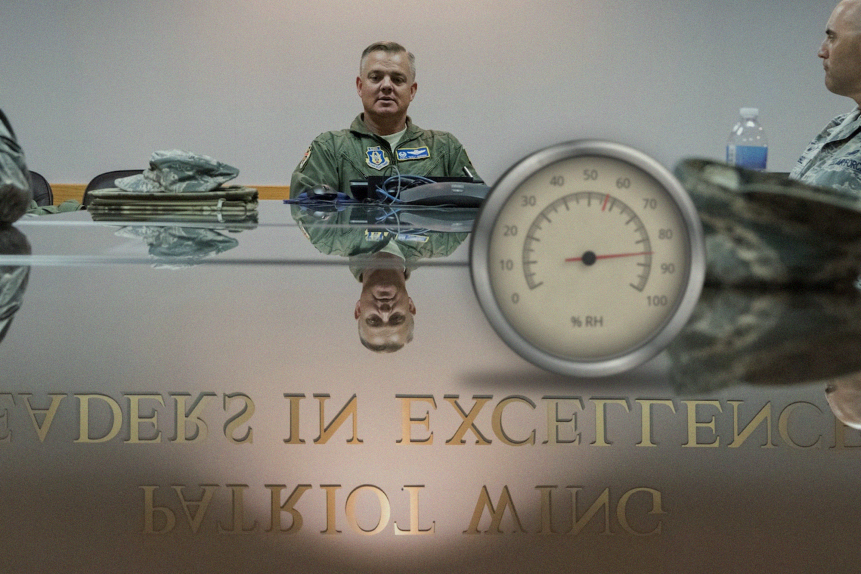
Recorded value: **85** %
